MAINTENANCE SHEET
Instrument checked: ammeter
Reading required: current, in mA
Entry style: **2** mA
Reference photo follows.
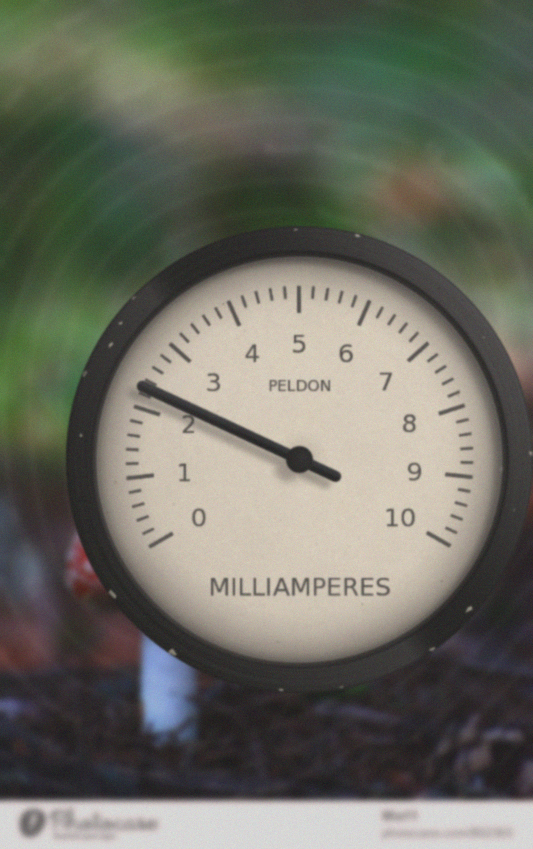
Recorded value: **2.3** mA
